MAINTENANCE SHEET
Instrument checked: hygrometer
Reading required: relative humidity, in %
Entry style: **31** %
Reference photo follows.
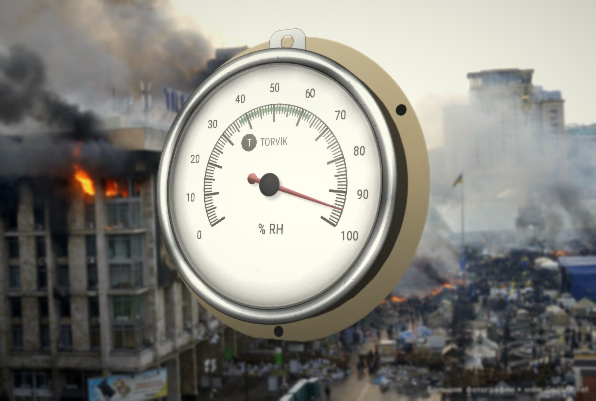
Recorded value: **95** %
